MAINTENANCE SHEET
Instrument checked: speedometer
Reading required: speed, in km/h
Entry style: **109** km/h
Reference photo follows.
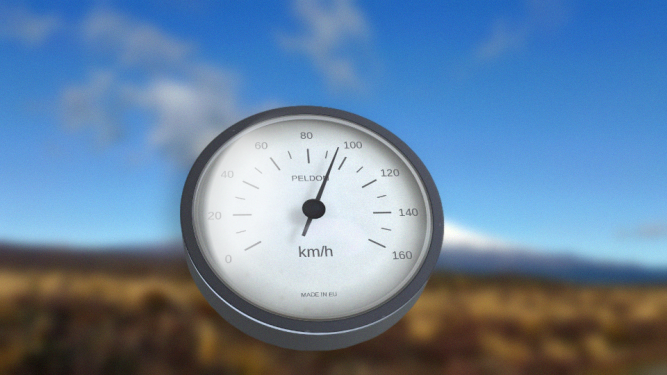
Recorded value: **95** km/h
